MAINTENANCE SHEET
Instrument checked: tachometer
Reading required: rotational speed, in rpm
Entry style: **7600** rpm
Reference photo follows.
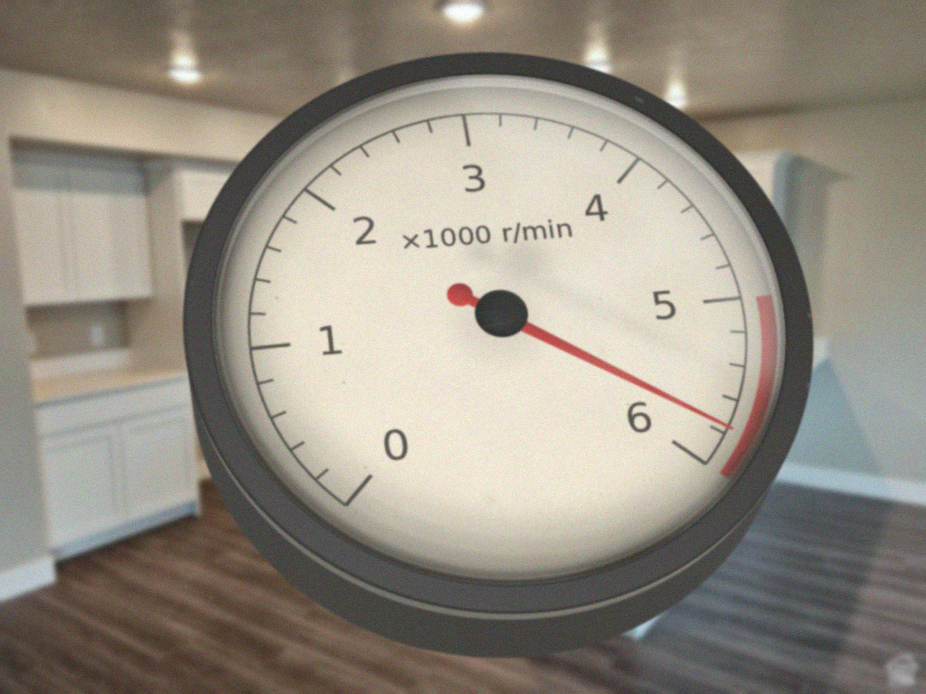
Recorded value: **5800** rpm
